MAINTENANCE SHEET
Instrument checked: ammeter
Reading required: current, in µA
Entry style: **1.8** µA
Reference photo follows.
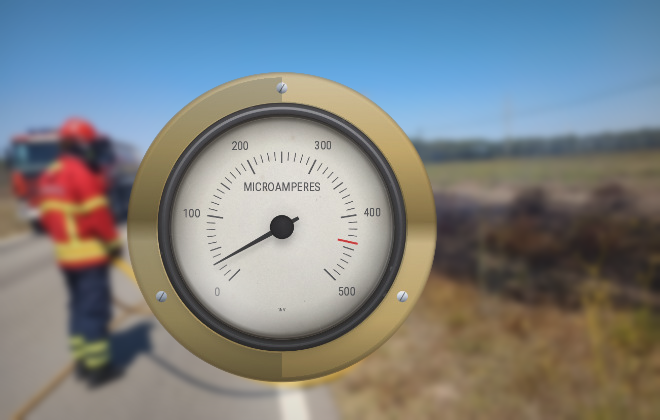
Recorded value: **30** µA
